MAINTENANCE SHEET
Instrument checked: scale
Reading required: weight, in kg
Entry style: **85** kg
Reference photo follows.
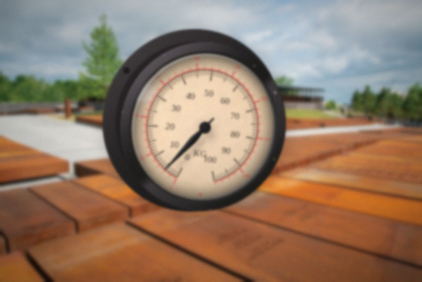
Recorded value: **5** kg
